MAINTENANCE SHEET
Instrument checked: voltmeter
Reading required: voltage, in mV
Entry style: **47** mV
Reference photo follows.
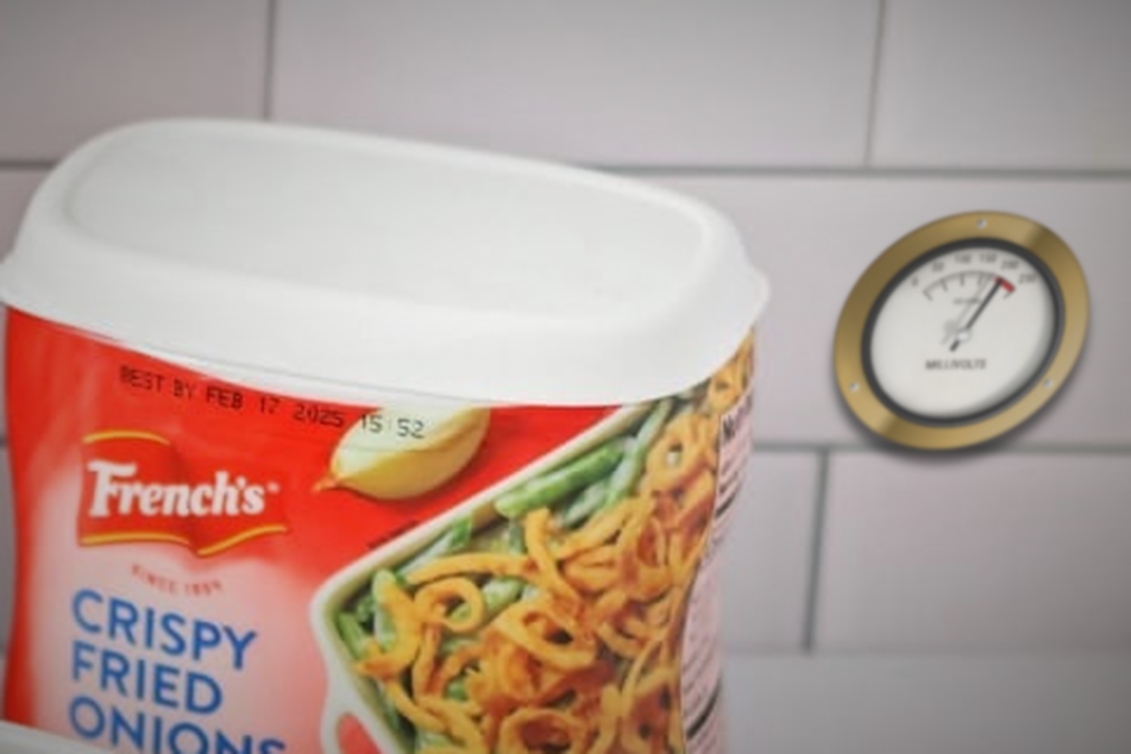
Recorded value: **200** mV
